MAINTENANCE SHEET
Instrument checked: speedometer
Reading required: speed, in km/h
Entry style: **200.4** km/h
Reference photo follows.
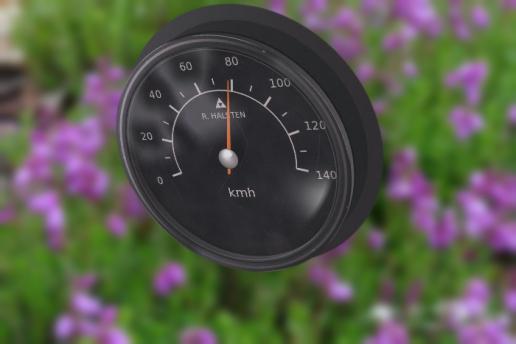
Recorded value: **80** km/h
